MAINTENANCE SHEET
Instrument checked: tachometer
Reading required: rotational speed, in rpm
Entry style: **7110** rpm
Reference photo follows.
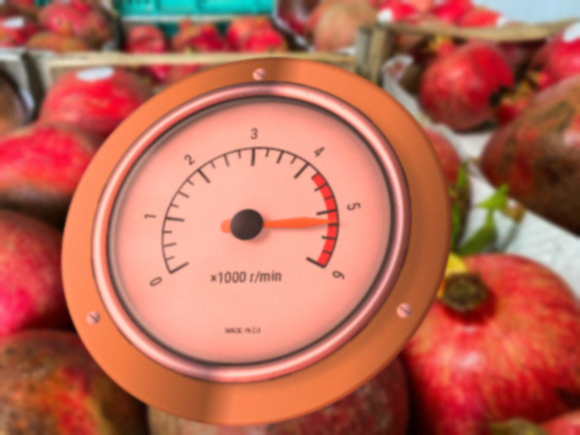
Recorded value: **5250** rpm
